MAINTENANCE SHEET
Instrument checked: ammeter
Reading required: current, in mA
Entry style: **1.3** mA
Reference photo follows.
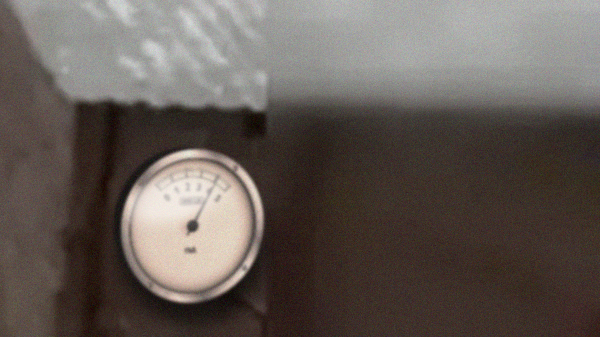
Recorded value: **4** mA
